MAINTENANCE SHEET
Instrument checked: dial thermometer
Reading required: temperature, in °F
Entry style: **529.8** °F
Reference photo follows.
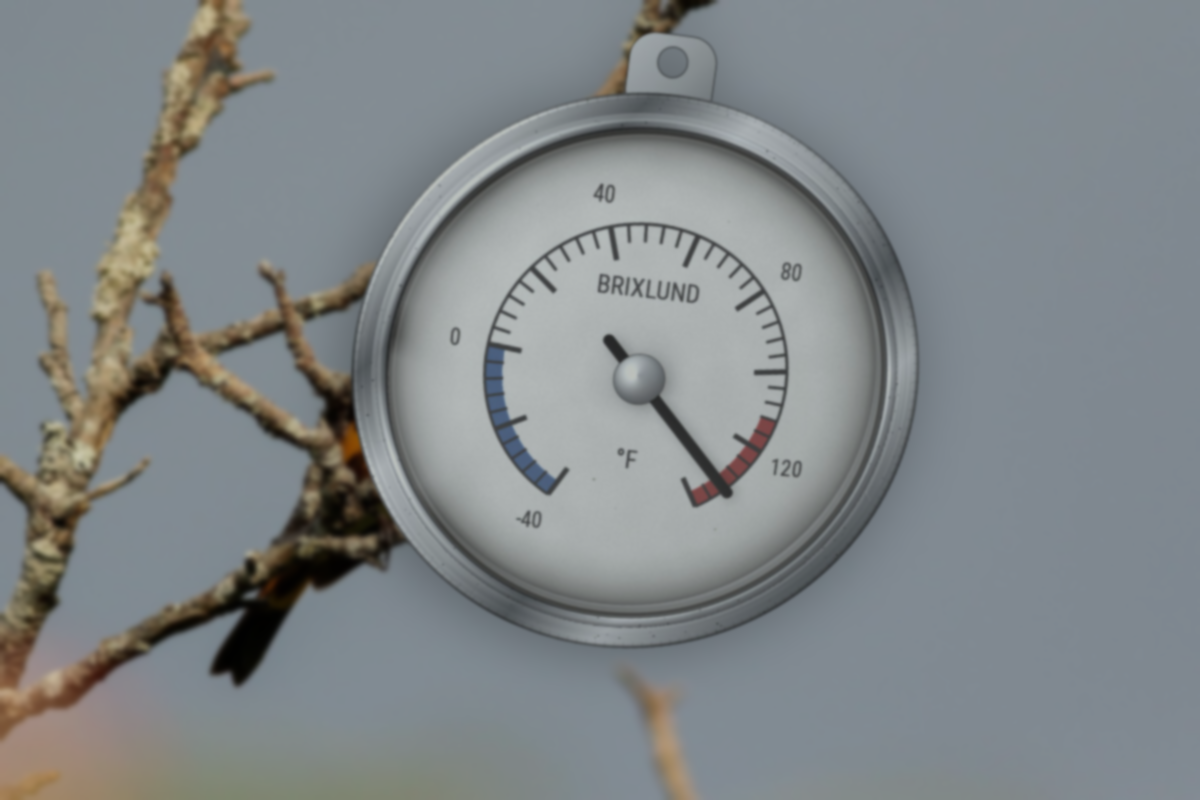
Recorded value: **132** °F
